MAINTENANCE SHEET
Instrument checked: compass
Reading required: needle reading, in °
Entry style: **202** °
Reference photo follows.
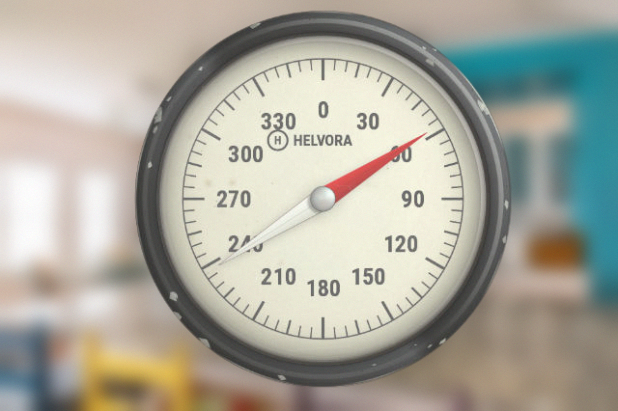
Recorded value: **57.5** °
